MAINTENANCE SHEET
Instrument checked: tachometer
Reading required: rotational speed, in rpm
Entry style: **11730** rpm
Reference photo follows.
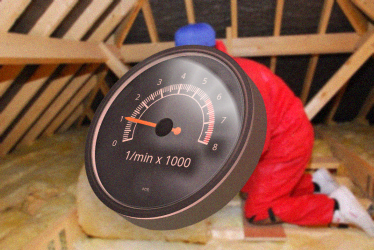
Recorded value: **1000** rpm
